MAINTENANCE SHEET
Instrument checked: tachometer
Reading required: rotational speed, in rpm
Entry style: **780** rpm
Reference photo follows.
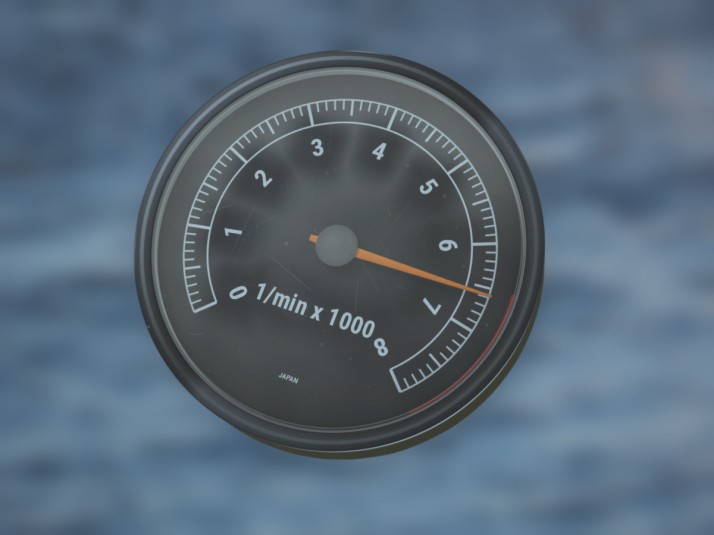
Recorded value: **6600** rpm
